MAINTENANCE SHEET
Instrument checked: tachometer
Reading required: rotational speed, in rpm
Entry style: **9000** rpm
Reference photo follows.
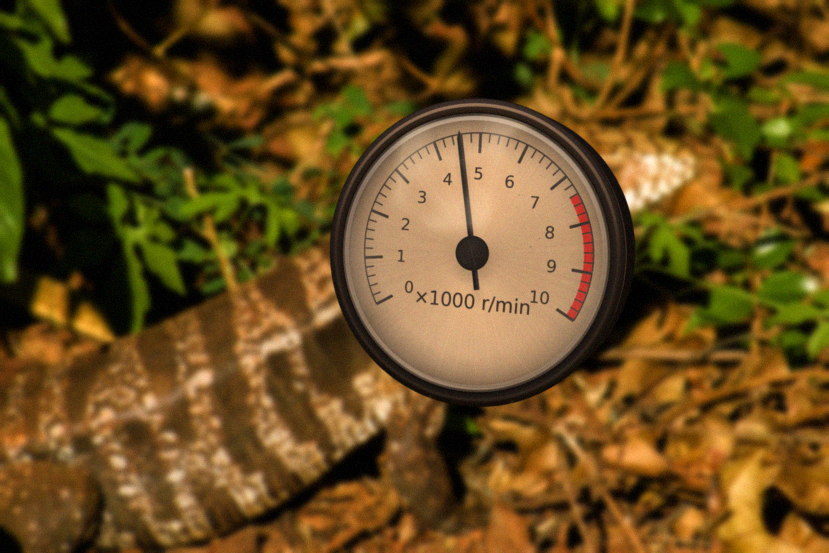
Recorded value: **4600** rpm
